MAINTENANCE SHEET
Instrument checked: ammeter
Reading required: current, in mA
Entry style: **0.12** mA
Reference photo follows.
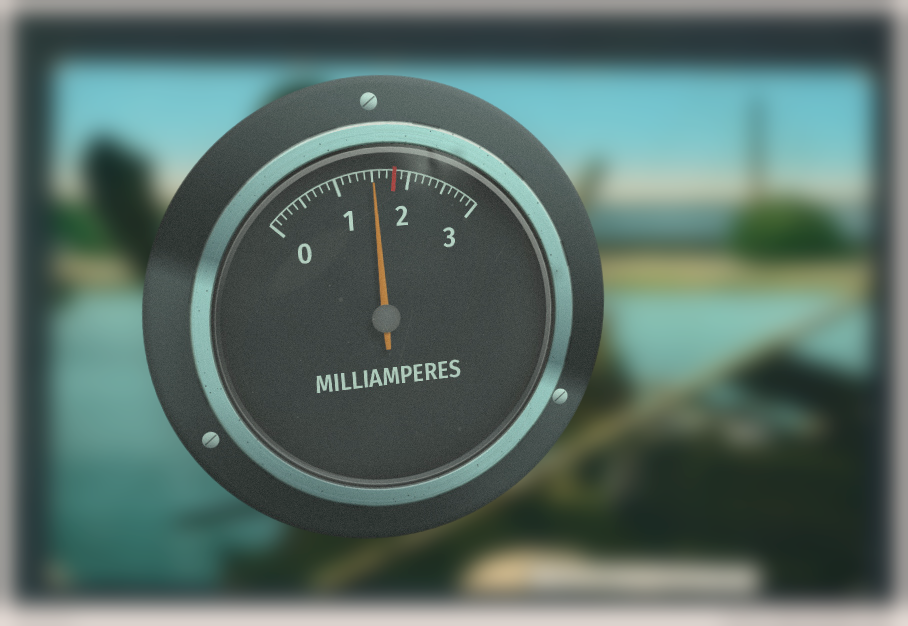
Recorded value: **1.5** mA
